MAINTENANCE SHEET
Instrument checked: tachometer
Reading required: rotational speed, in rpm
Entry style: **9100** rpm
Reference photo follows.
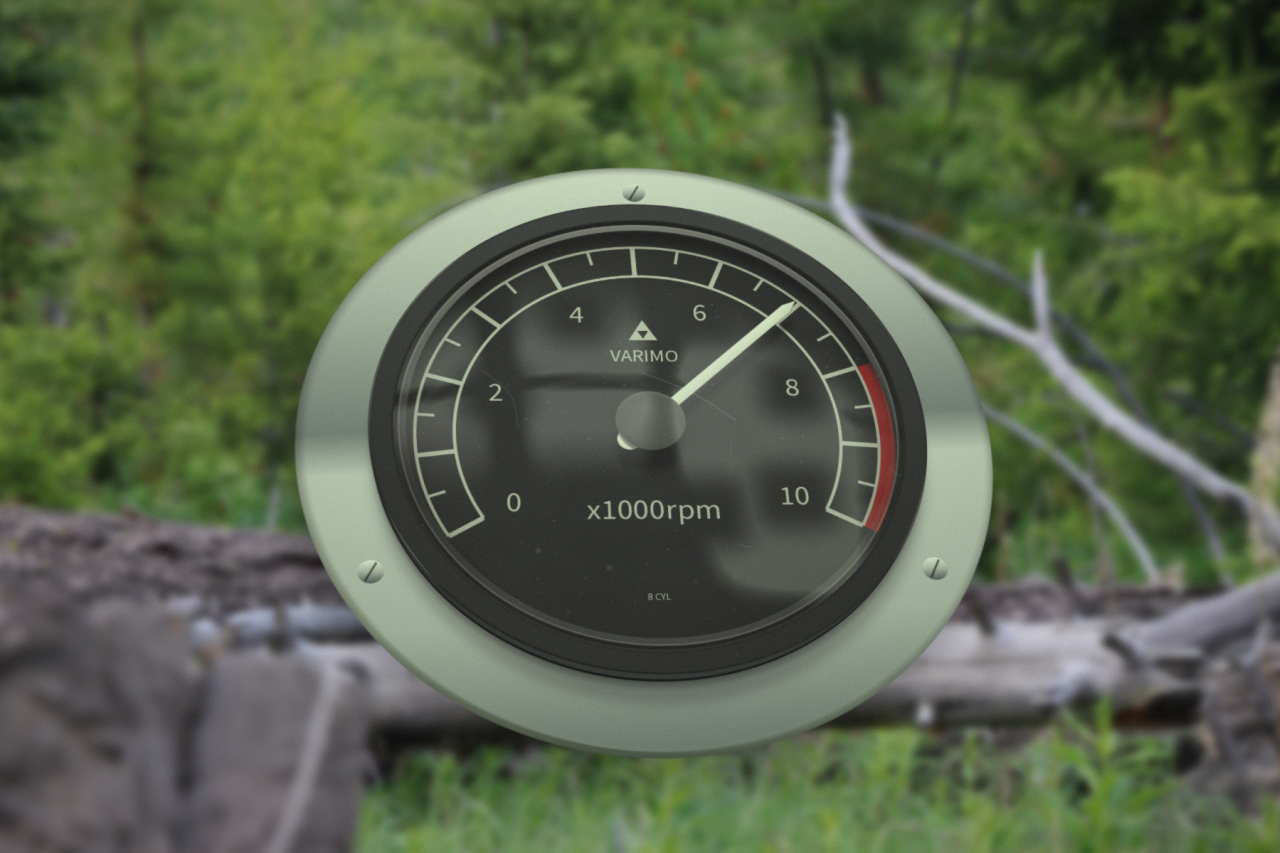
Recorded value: **7000** rpm
